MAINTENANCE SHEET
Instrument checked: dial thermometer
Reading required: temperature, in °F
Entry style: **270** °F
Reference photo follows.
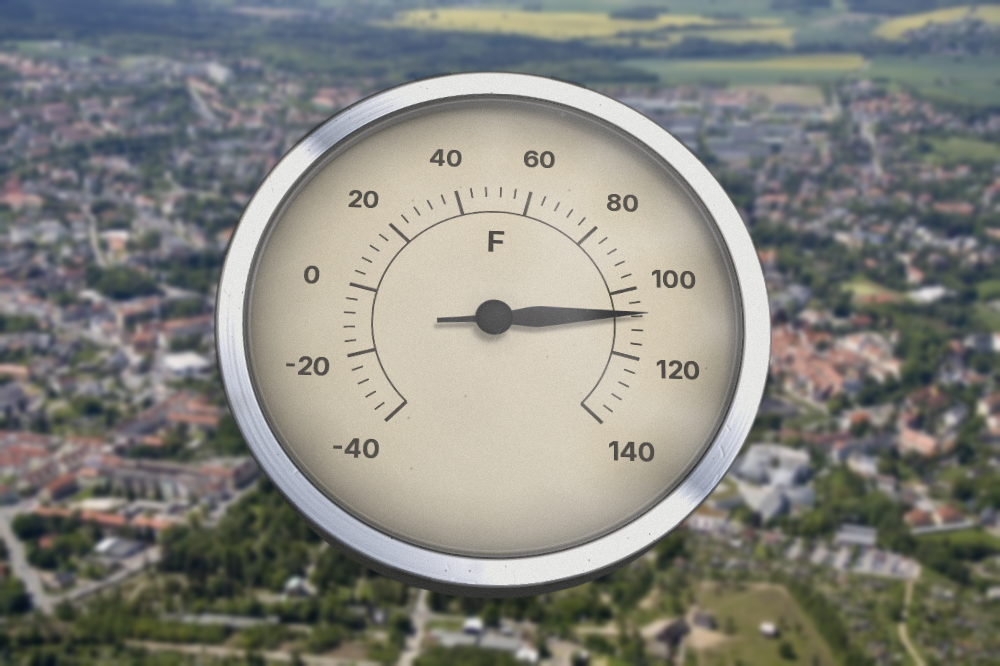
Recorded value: **108** °F
